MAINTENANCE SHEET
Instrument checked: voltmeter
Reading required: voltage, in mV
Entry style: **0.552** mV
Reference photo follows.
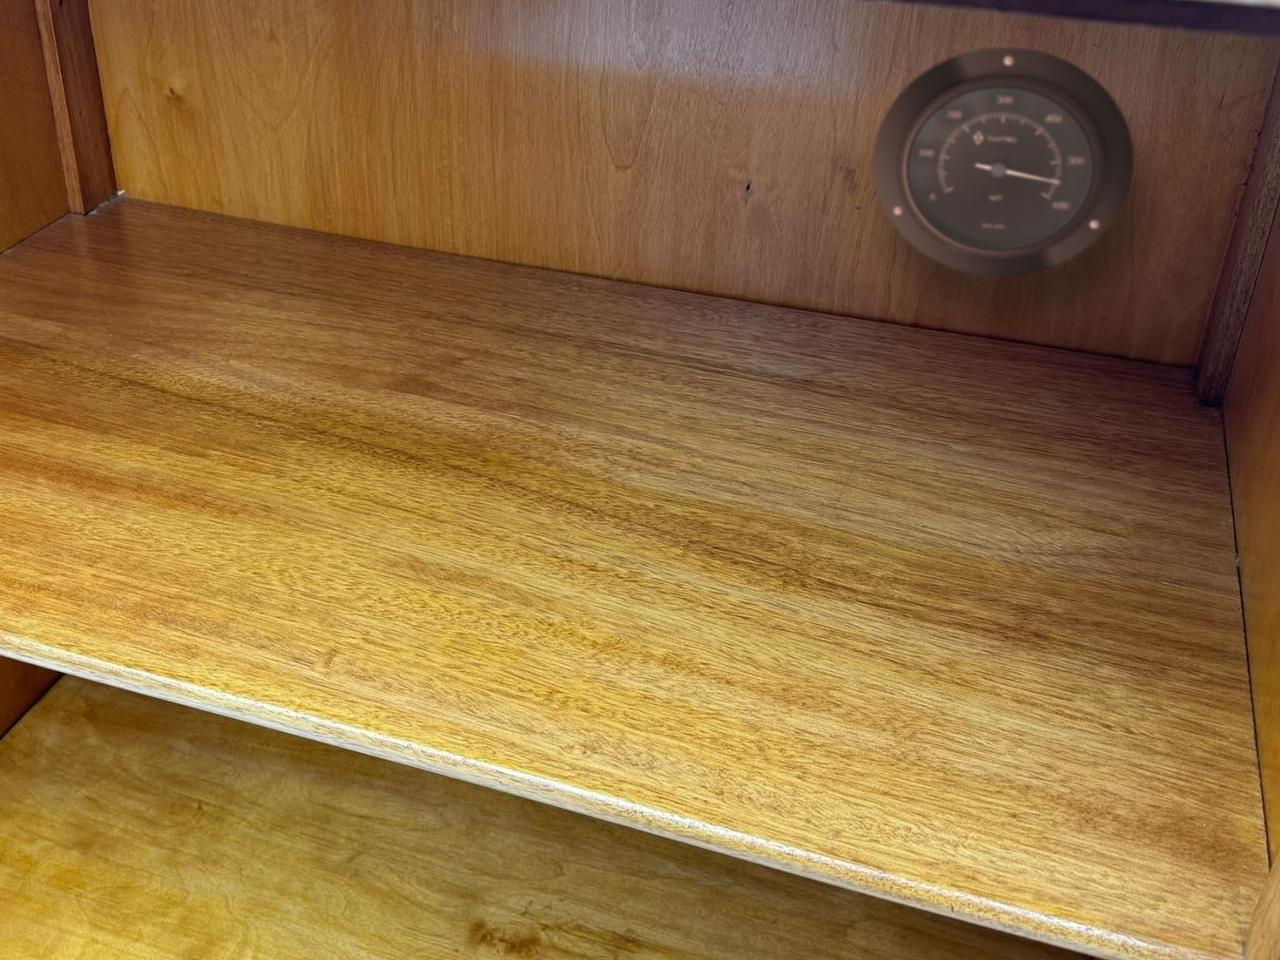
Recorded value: **550** mV
